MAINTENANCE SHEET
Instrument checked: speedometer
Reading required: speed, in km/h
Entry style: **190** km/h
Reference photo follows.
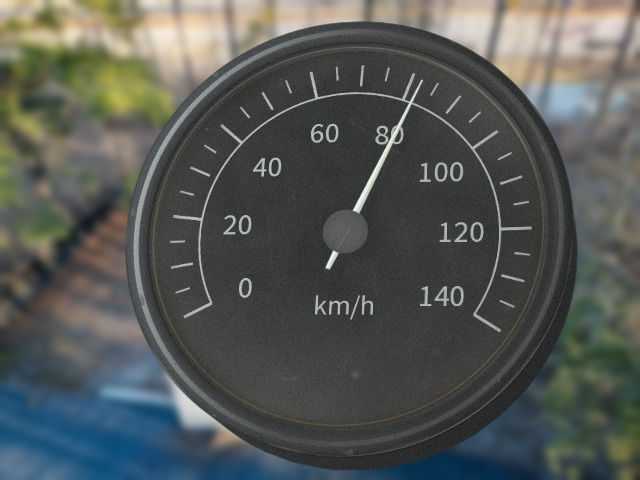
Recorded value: **82.5** km/h
